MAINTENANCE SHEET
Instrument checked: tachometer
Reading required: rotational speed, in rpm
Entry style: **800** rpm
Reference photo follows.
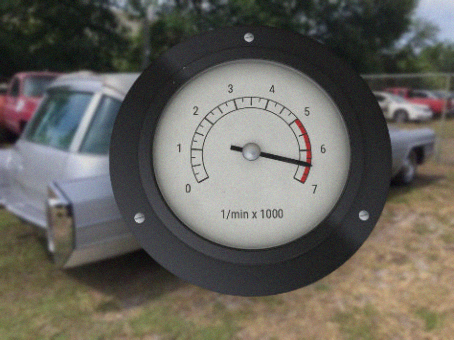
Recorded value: **6500** rpm
